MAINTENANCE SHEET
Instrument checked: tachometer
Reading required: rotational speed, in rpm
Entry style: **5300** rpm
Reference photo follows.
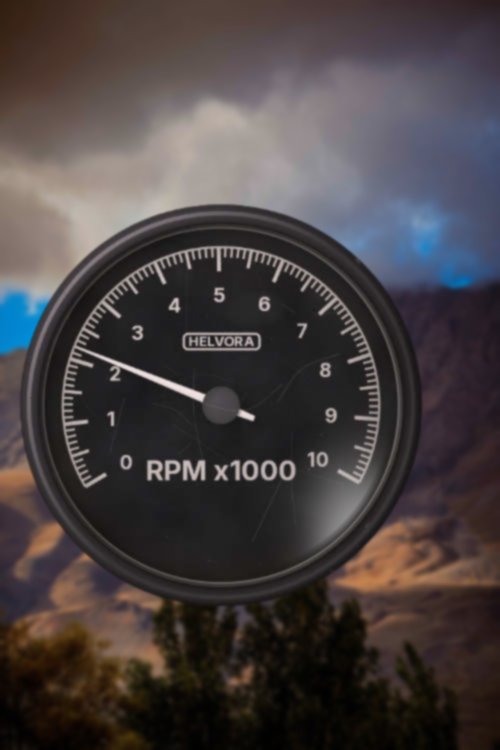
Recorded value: **2200** rpm
